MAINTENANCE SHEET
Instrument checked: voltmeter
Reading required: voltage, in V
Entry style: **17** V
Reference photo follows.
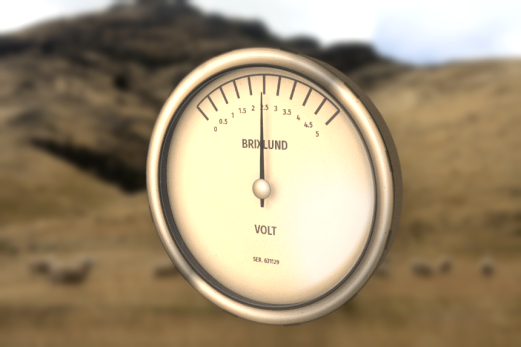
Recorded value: **2.5** V
